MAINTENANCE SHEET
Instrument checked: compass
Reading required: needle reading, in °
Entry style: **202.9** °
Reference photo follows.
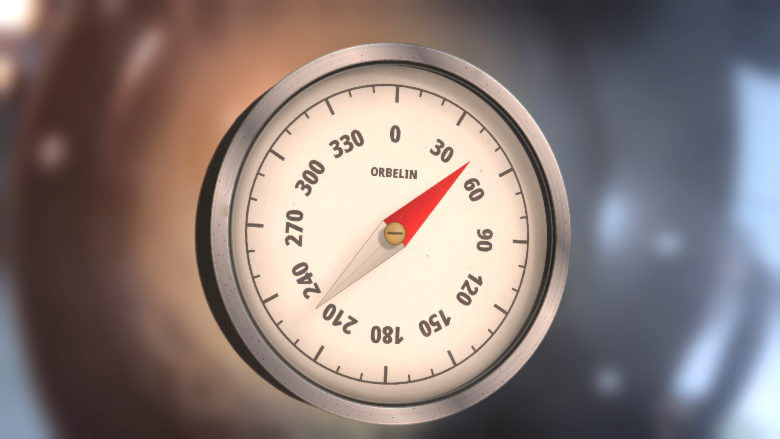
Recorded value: **45** °
